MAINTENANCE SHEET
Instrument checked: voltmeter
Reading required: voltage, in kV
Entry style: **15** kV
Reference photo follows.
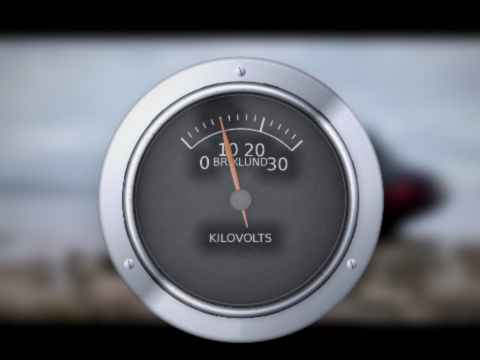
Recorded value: **10** kV
